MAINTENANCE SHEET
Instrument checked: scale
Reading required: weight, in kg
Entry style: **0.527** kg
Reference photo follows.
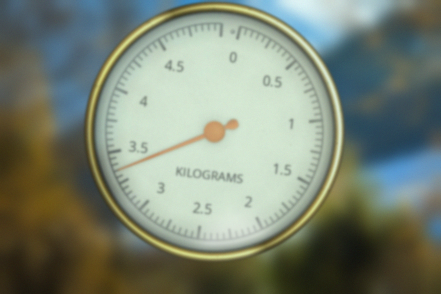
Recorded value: **3.35** kg
